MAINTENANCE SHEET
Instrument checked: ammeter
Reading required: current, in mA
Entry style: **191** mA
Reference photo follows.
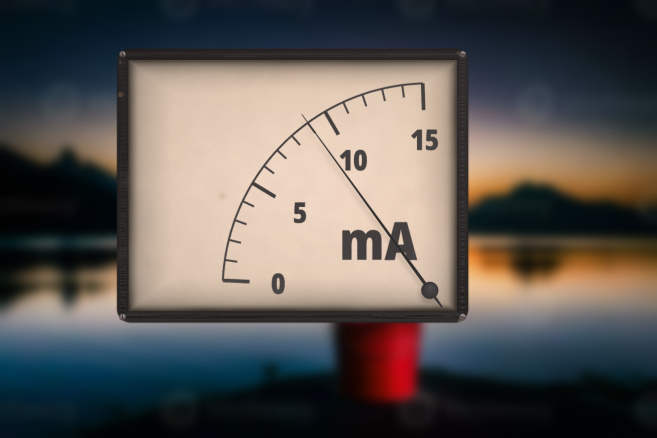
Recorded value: **9** mA
